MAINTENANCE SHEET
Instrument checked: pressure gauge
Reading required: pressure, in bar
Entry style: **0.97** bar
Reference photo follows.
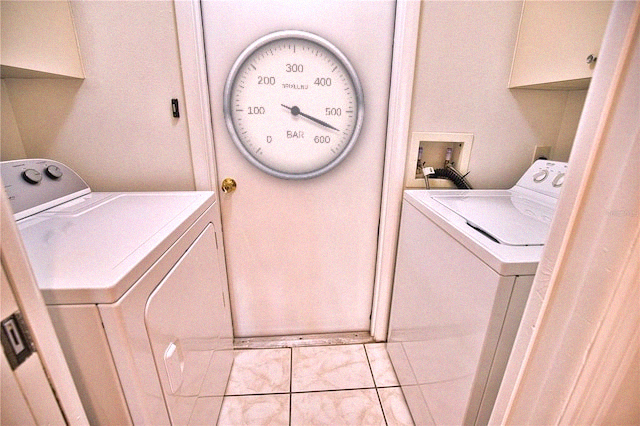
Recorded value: **550** bar
